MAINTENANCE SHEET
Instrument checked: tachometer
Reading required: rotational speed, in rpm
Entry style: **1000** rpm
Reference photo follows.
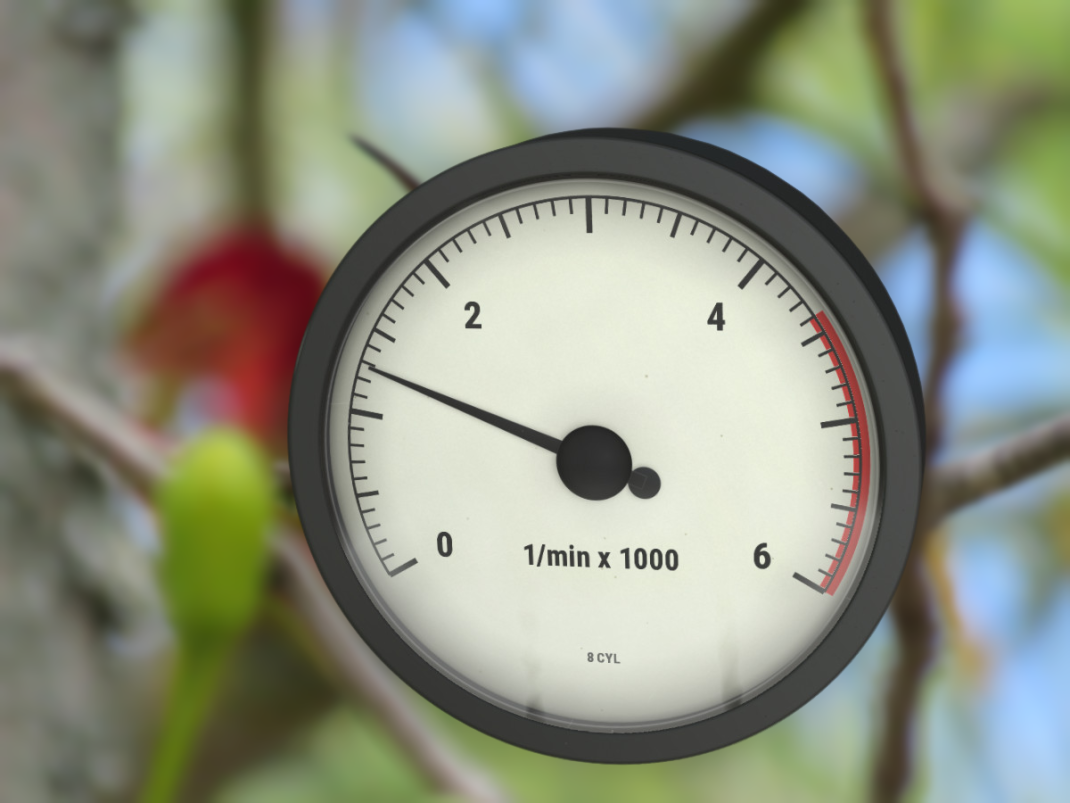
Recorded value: **1300** rpm
